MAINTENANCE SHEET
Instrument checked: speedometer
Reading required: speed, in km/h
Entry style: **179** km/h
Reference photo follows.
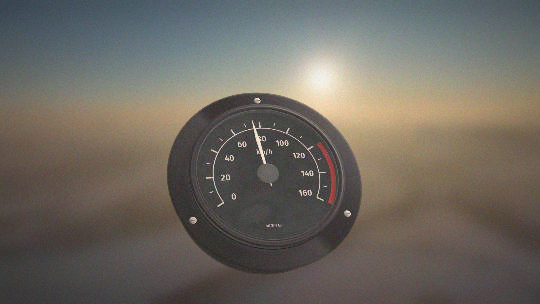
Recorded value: **75** km/h
